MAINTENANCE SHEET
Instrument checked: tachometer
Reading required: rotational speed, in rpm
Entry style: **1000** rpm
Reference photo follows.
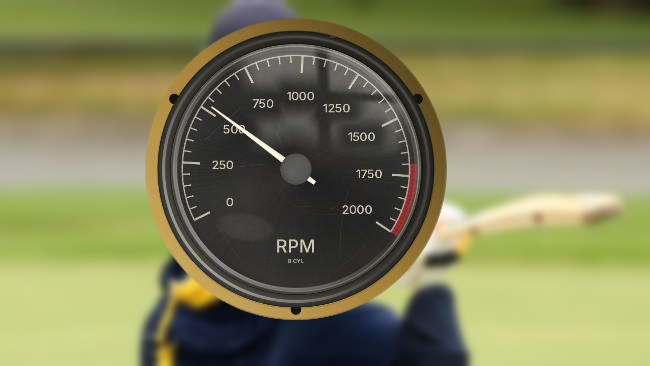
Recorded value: **525** rpm
